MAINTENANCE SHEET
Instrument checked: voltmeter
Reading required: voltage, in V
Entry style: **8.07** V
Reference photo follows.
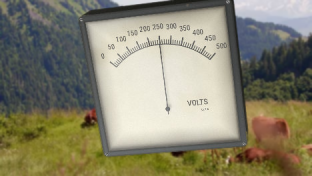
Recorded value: **250** V
